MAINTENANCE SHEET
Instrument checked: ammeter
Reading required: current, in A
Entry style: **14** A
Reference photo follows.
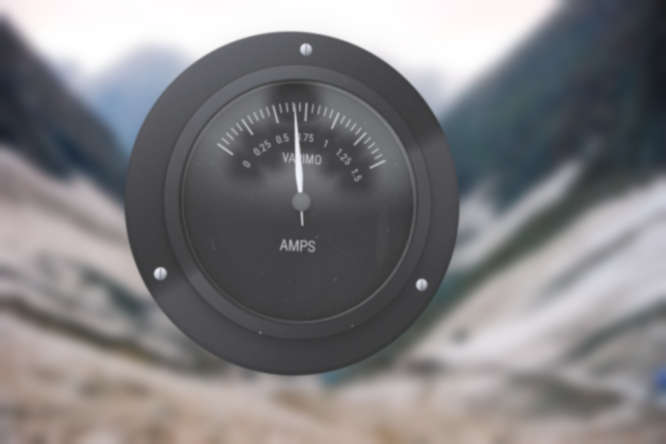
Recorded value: **0.65** A
